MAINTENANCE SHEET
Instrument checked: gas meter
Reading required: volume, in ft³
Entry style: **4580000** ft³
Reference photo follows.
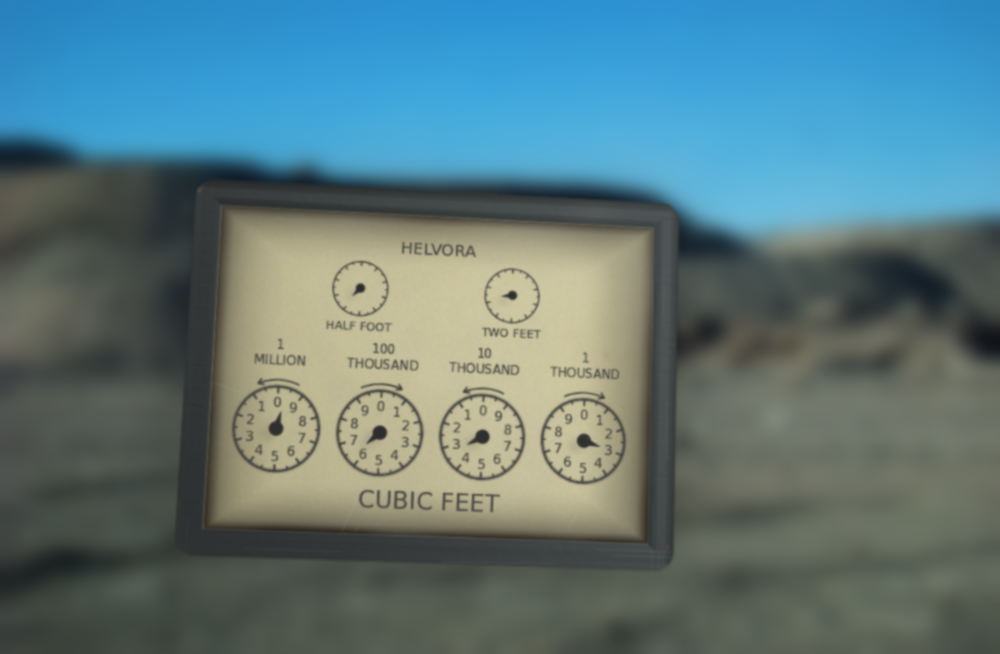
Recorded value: **963300** ft³
